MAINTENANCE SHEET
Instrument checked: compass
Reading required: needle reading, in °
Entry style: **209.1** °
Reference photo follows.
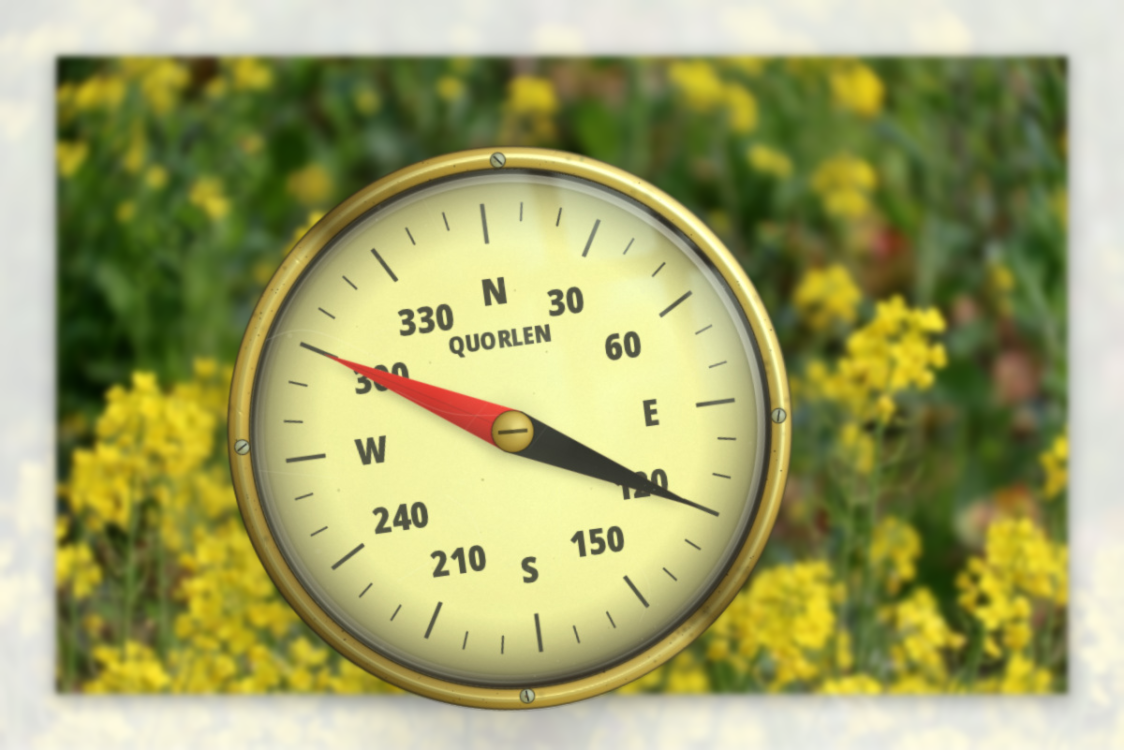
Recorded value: **300** °
